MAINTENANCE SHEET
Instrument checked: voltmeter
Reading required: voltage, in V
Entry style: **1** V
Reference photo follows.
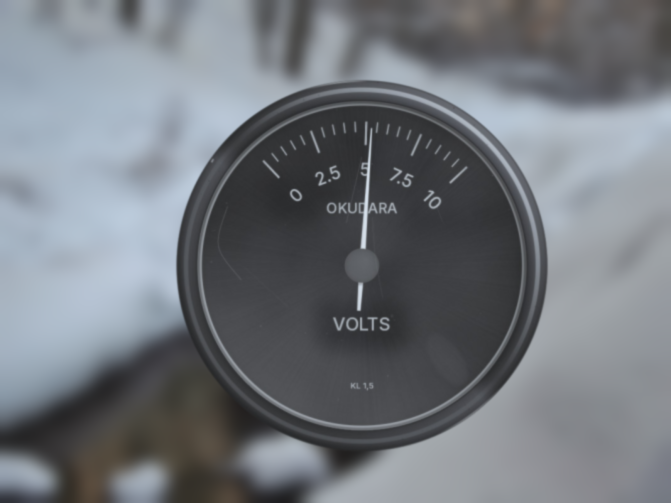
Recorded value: **5.25** V
